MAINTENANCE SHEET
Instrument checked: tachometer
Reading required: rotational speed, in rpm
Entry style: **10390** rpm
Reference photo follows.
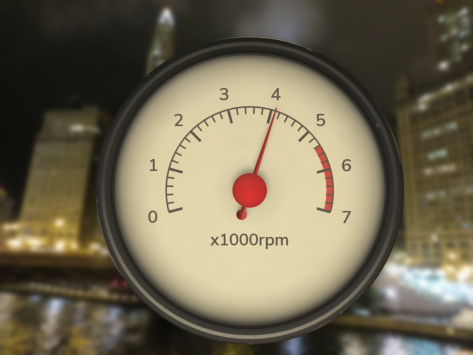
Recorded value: **4100** rpm
